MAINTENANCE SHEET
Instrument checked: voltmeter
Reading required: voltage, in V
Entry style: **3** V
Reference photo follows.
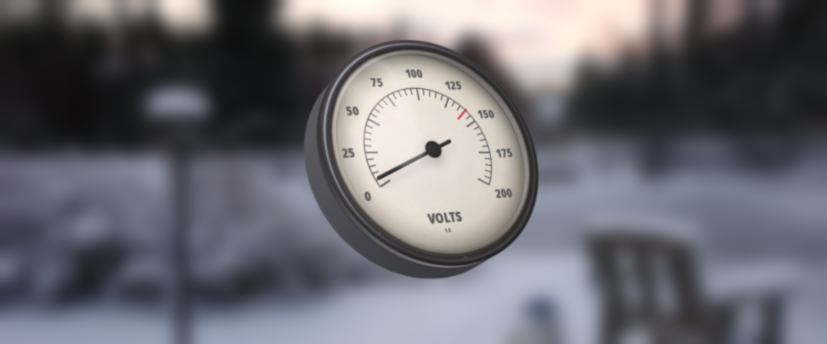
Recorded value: **5** V
